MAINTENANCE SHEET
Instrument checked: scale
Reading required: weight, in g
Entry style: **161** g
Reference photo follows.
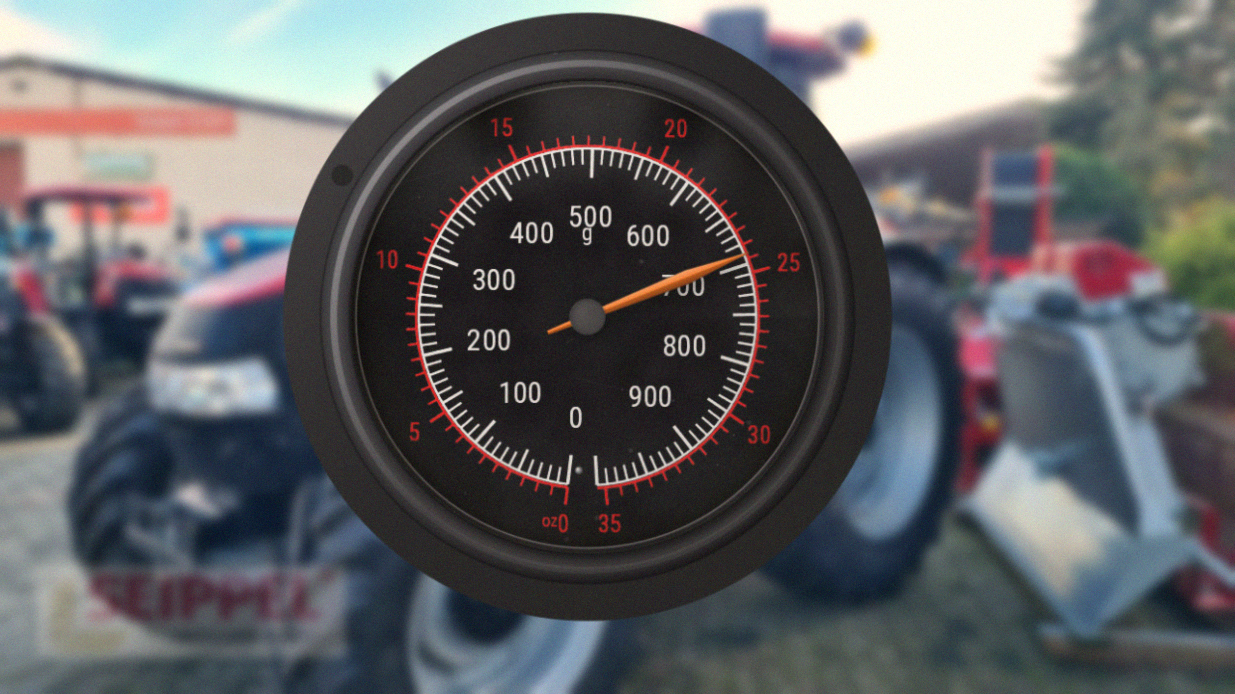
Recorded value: **690** g
